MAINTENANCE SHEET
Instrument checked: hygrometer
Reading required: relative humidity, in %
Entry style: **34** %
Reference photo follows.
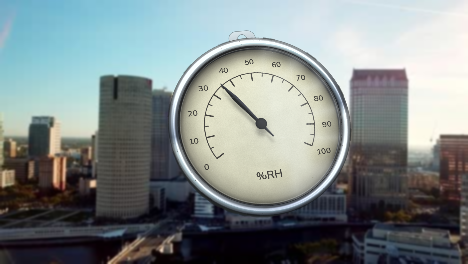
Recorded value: **35** %
